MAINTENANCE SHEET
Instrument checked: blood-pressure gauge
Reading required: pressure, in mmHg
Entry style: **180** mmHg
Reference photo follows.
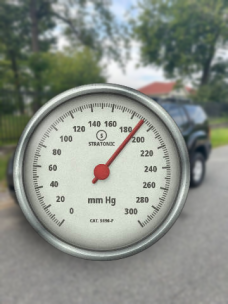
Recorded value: **190** mmHg
